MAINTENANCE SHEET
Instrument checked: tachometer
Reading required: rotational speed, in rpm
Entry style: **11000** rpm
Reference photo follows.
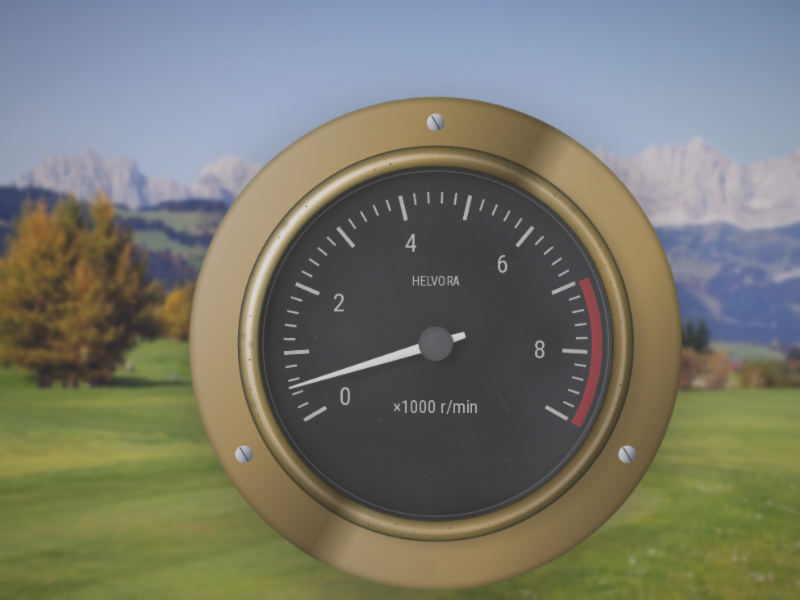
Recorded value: **500** rpm
